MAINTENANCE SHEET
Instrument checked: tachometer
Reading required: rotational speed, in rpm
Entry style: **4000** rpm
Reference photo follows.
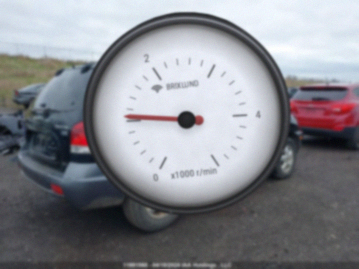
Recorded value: **1100** rpm
